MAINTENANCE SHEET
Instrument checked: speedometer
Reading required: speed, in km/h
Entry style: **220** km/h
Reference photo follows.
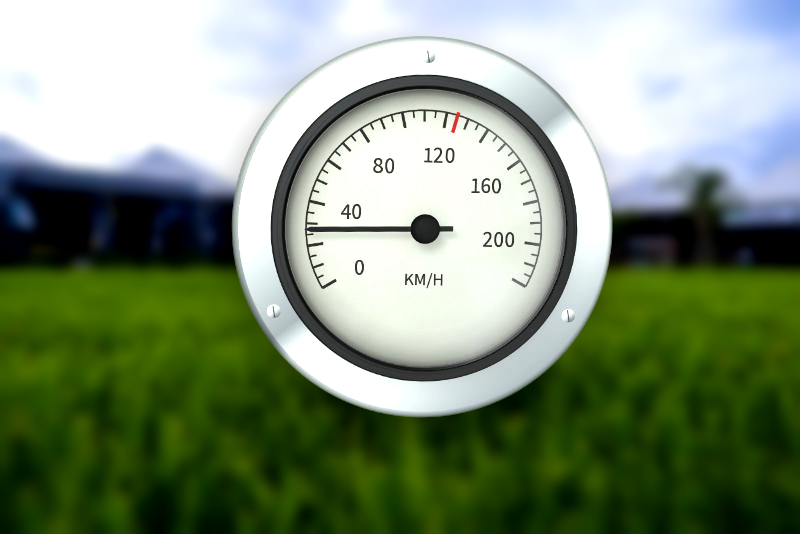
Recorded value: **27.5** km/h
